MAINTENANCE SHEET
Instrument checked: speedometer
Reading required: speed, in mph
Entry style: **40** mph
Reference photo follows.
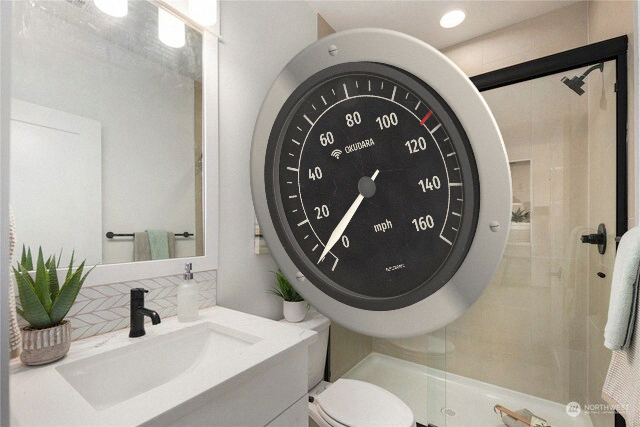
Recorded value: **5** mph
